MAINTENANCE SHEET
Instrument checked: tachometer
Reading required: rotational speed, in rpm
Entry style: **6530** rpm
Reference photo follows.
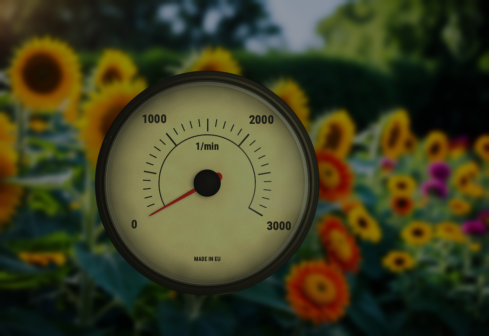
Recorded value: **0** rpm
